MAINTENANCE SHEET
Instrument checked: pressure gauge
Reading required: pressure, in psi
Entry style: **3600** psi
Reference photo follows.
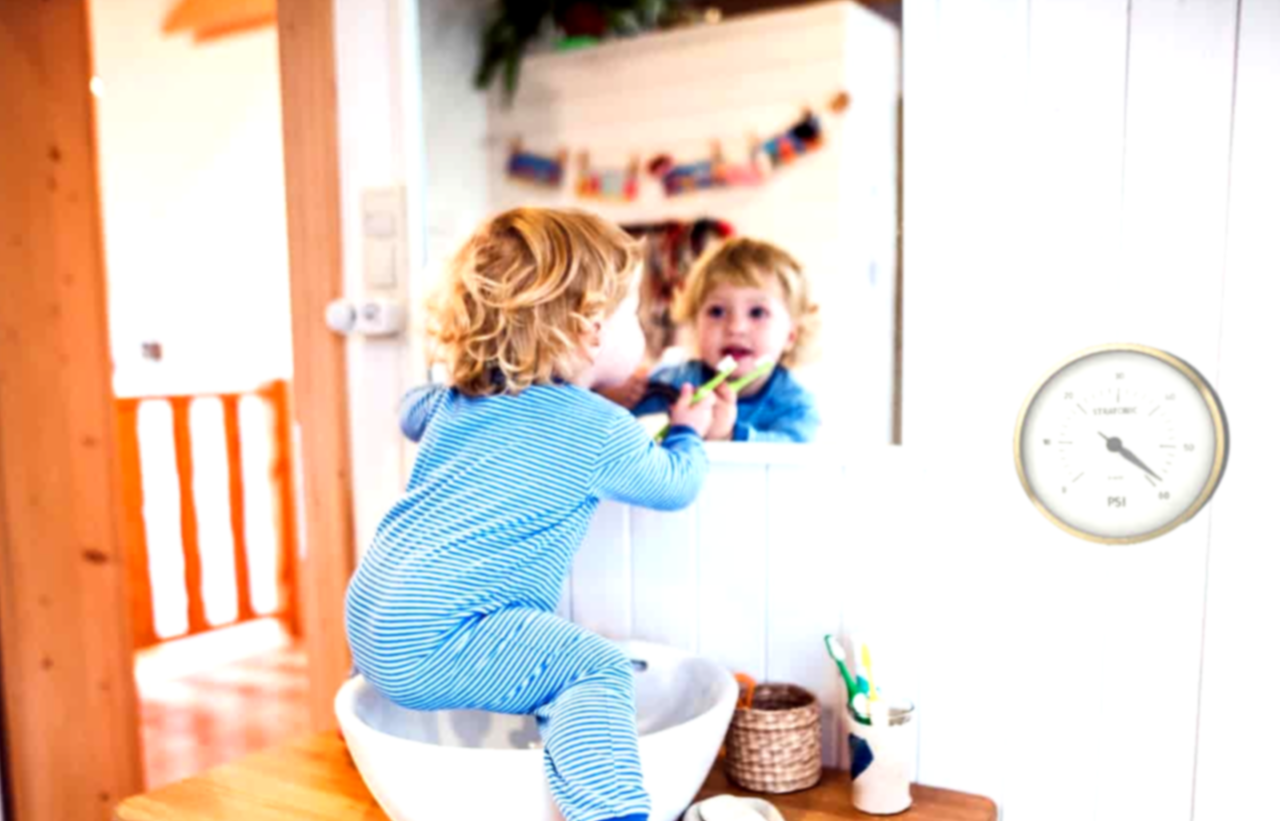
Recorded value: **58** psi
